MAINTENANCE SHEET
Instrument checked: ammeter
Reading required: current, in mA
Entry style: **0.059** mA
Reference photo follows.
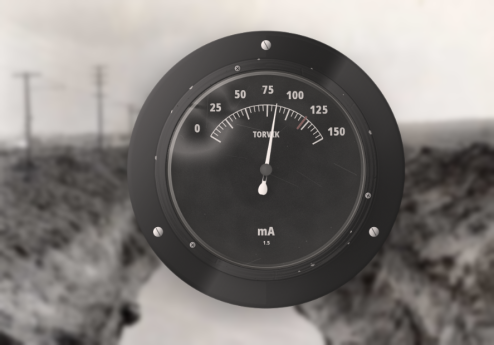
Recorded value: **85** mA
